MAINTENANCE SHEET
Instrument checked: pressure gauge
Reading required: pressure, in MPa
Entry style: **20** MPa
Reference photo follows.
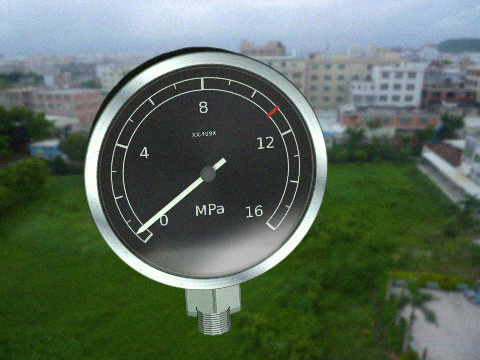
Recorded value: **0.5** MPa
